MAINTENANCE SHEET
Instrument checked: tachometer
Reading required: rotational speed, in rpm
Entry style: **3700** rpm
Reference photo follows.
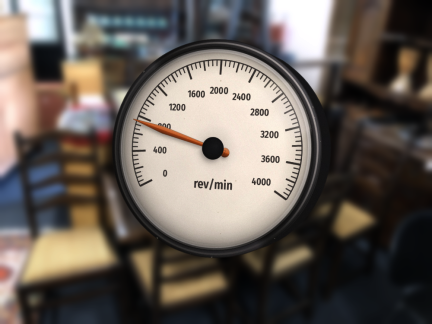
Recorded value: **750** rpm
